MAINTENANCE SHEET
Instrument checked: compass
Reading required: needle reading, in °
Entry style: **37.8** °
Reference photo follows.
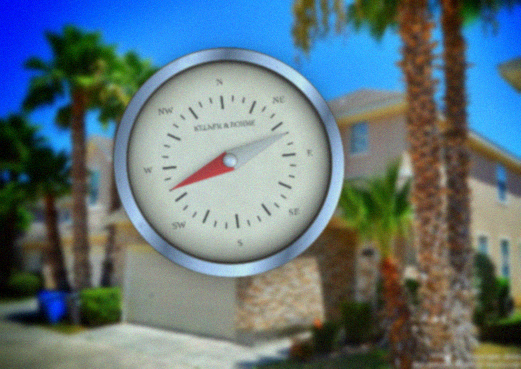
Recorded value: **250** °
